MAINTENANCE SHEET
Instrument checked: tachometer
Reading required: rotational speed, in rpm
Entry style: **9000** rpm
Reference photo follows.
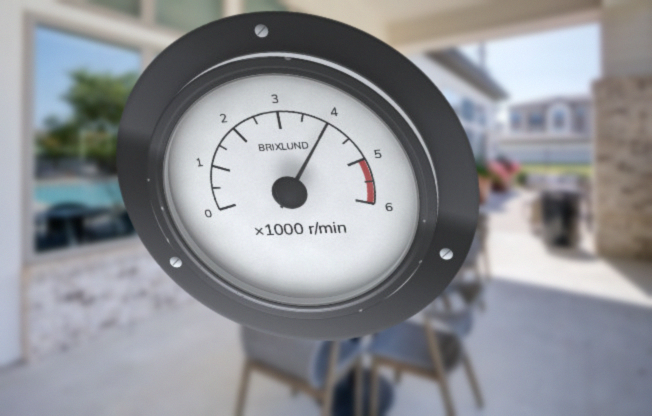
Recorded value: **4000** rpm
